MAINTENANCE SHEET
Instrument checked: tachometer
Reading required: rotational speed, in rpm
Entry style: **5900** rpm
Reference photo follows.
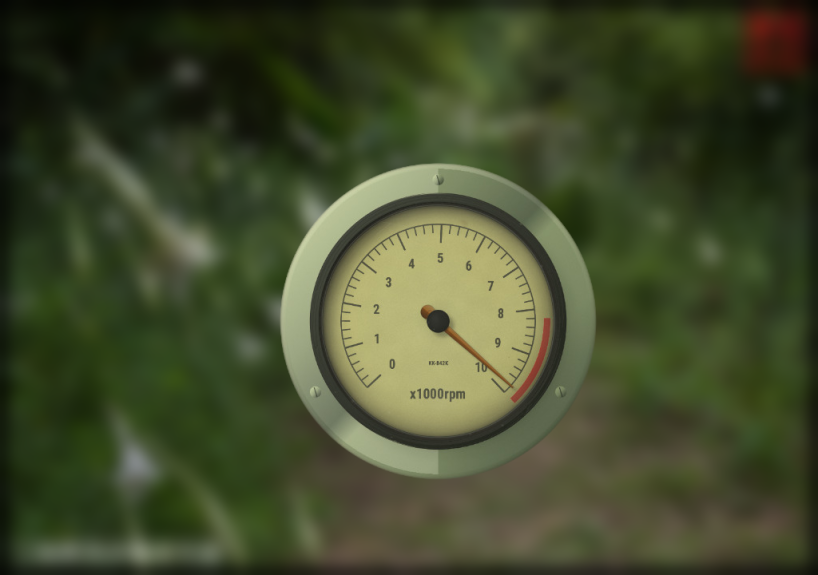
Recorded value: **9800** rpm
